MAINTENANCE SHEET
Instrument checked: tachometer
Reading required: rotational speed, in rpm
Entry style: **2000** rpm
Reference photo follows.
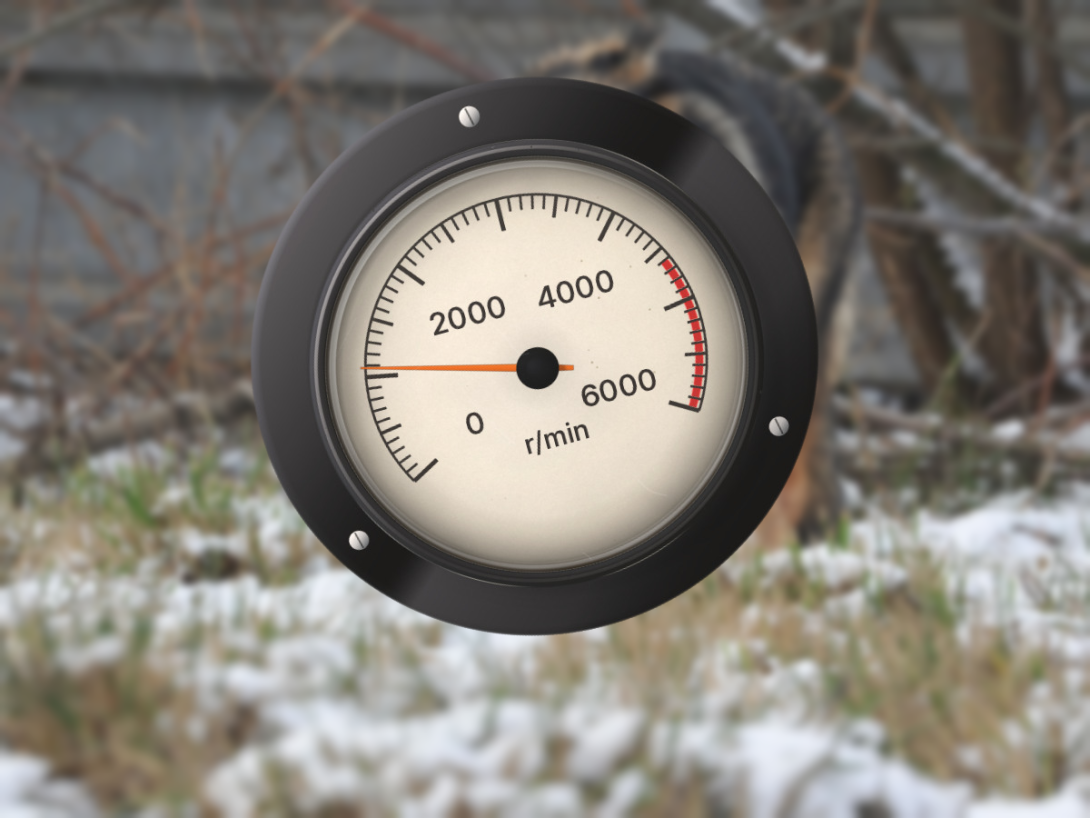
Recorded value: **1100** rpm
